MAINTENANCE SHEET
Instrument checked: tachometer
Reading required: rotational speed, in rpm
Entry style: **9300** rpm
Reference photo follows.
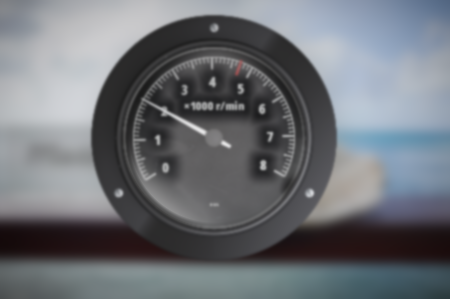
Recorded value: **2000** rpm
